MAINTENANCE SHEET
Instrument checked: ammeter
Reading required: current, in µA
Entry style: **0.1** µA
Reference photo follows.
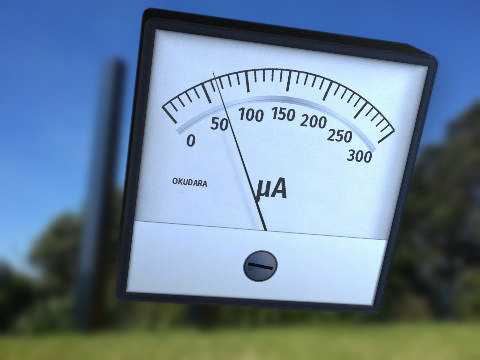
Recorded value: **65** µA
